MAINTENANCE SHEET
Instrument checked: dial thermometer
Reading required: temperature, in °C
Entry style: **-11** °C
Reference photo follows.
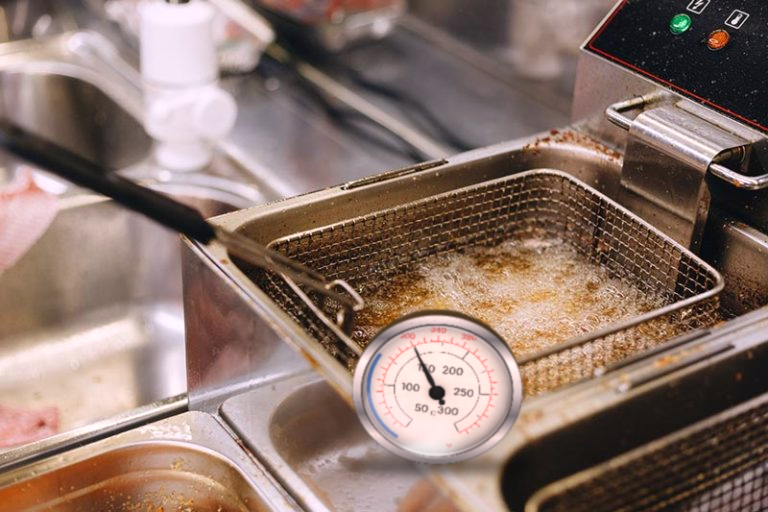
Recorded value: **150** °C
